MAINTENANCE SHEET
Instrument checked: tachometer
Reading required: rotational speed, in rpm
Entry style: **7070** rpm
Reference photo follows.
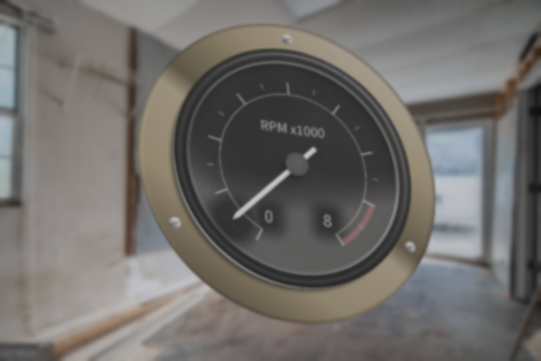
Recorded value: **500** rpm
